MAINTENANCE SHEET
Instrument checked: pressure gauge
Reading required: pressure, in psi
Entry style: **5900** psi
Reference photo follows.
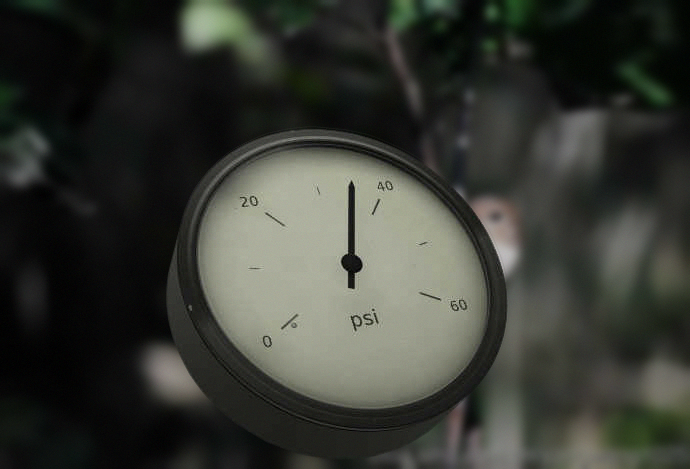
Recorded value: **35** psi
